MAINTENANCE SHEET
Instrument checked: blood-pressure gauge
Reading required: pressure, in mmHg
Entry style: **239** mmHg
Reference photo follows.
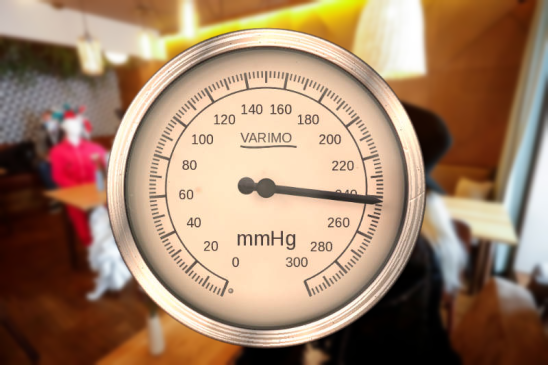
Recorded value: **242** mmHg
